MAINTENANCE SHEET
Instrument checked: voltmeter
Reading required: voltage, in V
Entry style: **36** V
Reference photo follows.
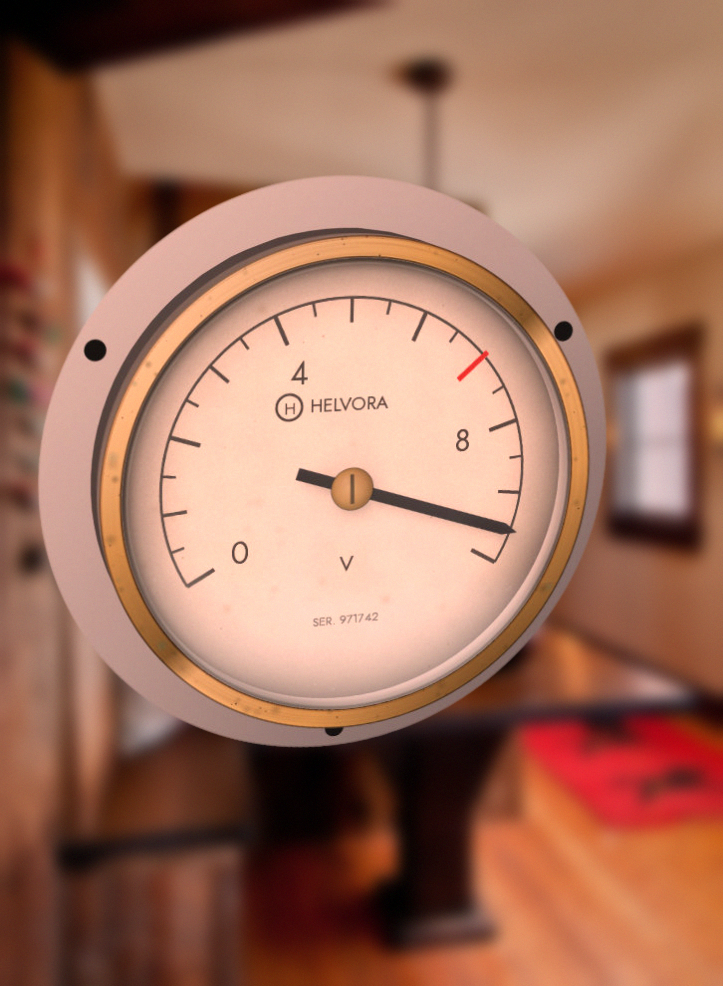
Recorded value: **9.5** V
